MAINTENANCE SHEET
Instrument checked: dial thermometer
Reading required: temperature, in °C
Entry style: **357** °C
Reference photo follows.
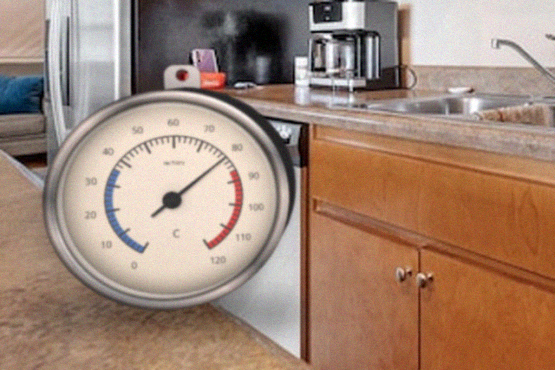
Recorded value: **80** °C
